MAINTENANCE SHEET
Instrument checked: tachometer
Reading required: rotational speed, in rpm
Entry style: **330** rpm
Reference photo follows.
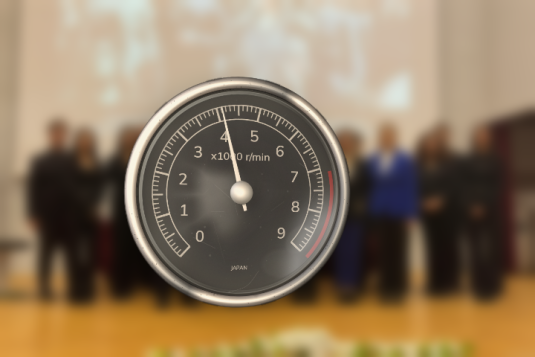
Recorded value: **4100** rpm
